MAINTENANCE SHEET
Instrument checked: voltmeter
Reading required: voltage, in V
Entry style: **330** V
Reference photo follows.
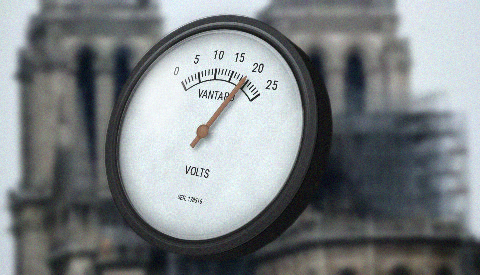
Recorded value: **20** V
